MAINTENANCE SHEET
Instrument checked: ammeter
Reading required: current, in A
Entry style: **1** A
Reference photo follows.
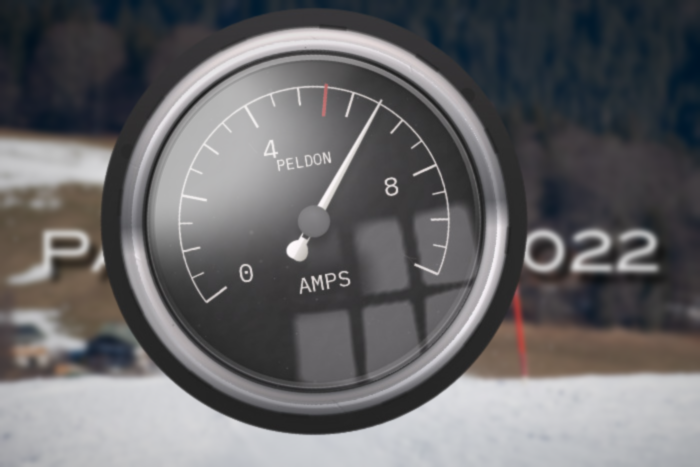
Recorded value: **6.5** A
